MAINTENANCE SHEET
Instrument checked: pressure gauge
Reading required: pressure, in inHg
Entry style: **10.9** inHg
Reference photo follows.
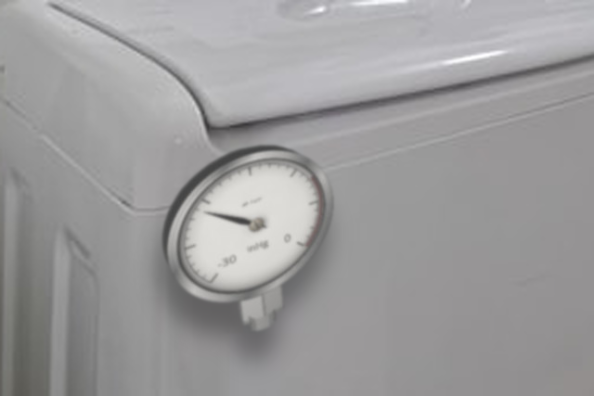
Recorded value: **-21** inHg
